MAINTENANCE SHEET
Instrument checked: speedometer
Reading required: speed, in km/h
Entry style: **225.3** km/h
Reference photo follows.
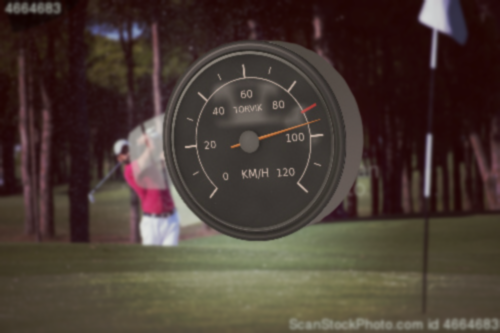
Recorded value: **95** km/h
